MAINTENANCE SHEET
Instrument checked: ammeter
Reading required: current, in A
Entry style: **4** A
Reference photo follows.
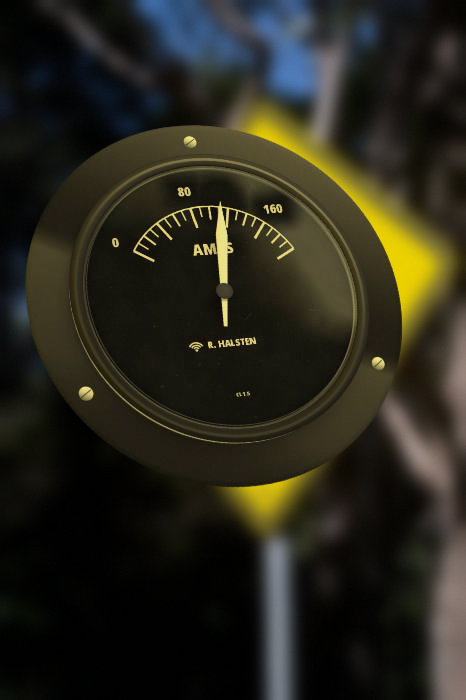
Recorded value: **110** A
